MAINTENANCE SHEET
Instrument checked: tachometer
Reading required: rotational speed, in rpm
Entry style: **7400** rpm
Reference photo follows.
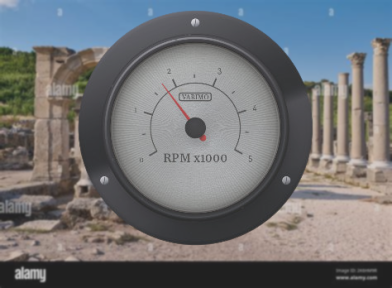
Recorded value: **1750** rpm
